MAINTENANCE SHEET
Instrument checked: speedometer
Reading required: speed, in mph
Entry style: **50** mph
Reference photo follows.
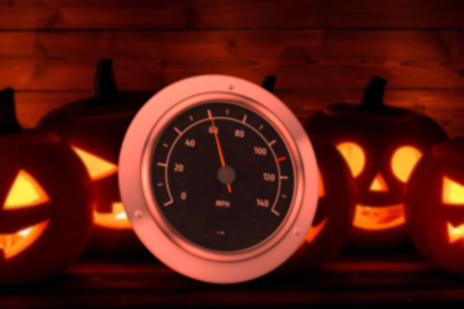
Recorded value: **60** mph
